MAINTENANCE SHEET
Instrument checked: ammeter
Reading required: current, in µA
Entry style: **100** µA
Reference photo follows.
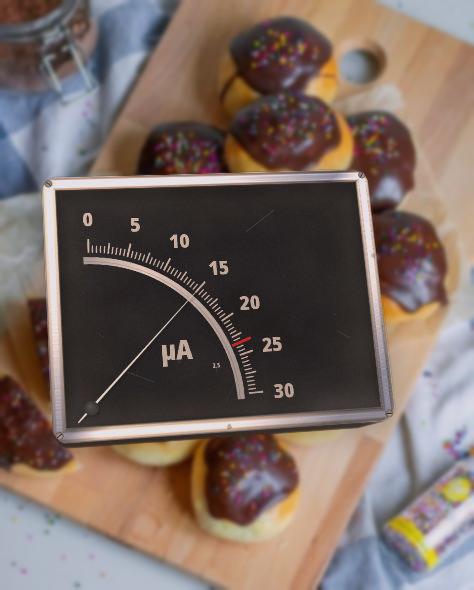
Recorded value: **15** µA
